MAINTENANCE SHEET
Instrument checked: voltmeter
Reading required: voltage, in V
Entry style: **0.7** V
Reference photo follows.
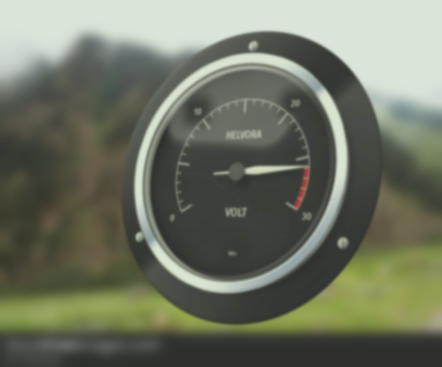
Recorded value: **26** V
